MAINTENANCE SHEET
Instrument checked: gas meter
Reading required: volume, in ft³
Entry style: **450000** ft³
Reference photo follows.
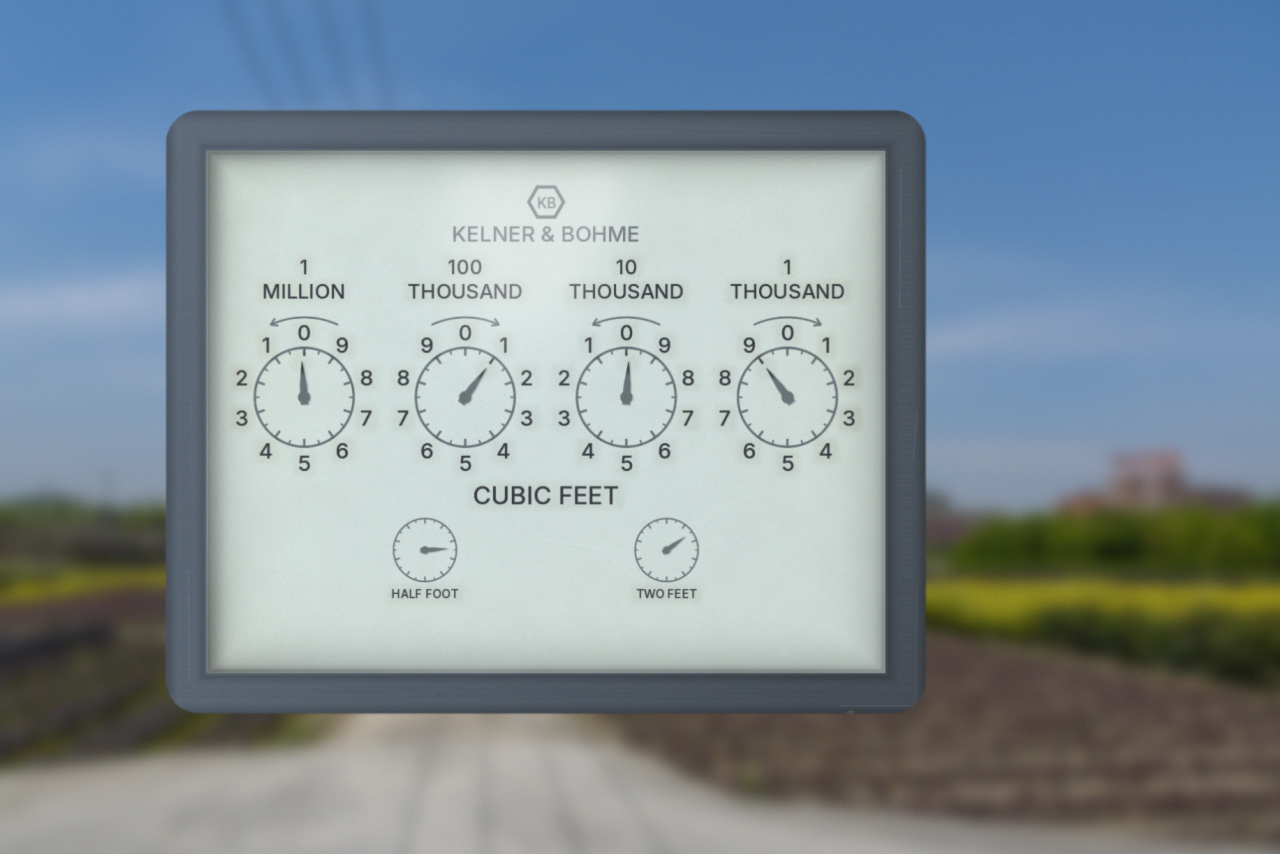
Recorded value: **9900** ft³
